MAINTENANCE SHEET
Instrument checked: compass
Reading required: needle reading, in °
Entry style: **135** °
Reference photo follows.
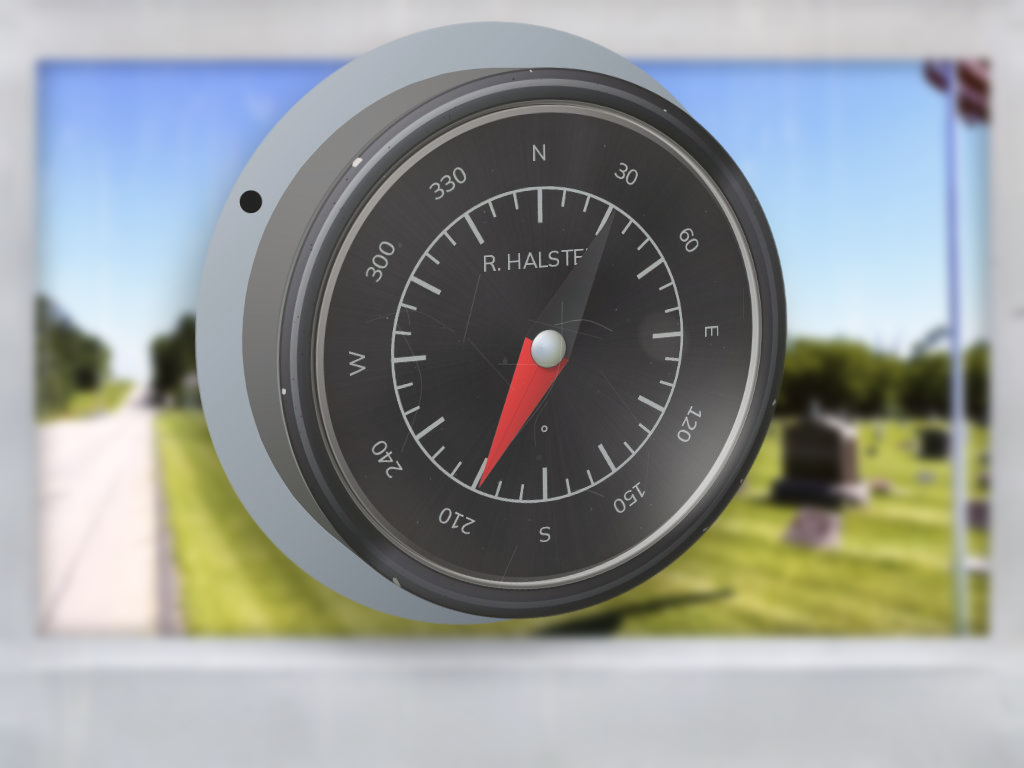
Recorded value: **210** °
